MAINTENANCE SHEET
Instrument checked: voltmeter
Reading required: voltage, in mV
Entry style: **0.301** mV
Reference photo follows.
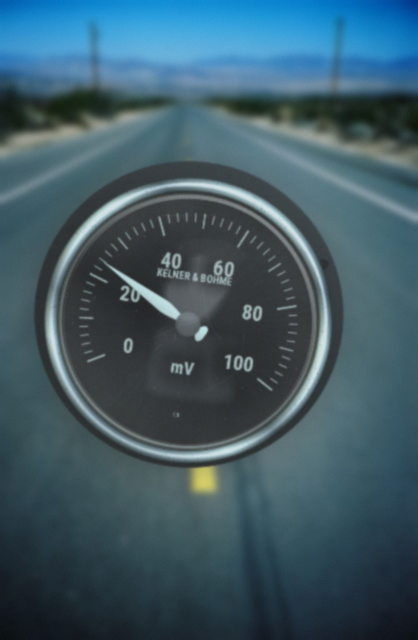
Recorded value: **24** mV
